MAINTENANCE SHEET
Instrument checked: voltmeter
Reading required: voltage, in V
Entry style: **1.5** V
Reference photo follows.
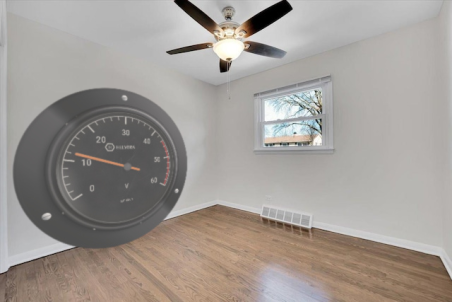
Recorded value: **12** V
